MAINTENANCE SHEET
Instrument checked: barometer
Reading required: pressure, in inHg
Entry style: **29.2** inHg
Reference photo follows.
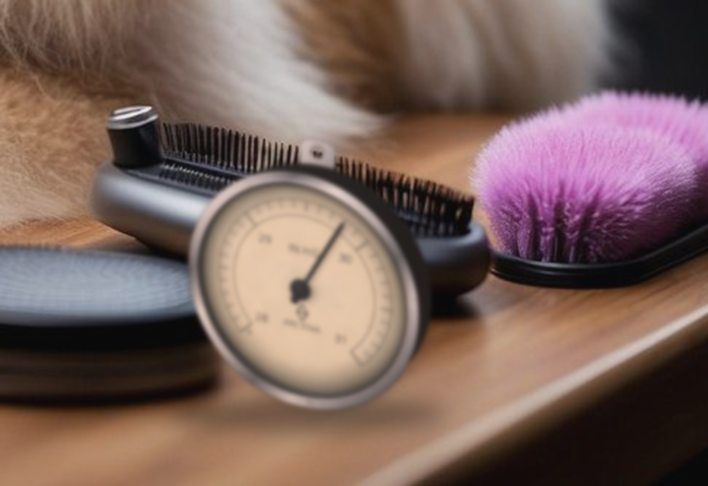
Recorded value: **29.8** inHg
